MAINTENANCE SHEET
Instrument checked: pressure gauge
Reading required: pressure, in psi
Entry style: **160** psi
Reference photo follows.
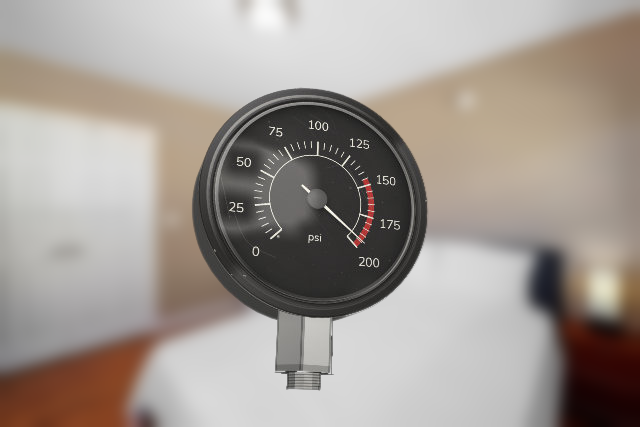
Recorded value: **195** psi
